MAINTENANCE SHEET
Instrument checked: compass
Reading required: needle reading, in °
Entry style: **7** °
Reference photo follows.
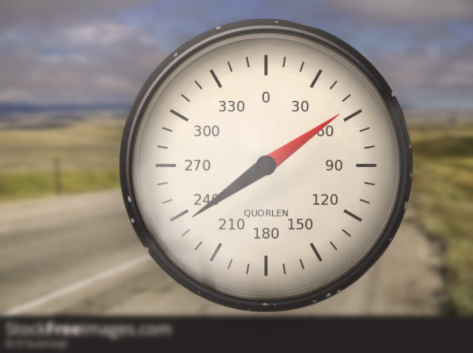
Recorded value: **55** °
